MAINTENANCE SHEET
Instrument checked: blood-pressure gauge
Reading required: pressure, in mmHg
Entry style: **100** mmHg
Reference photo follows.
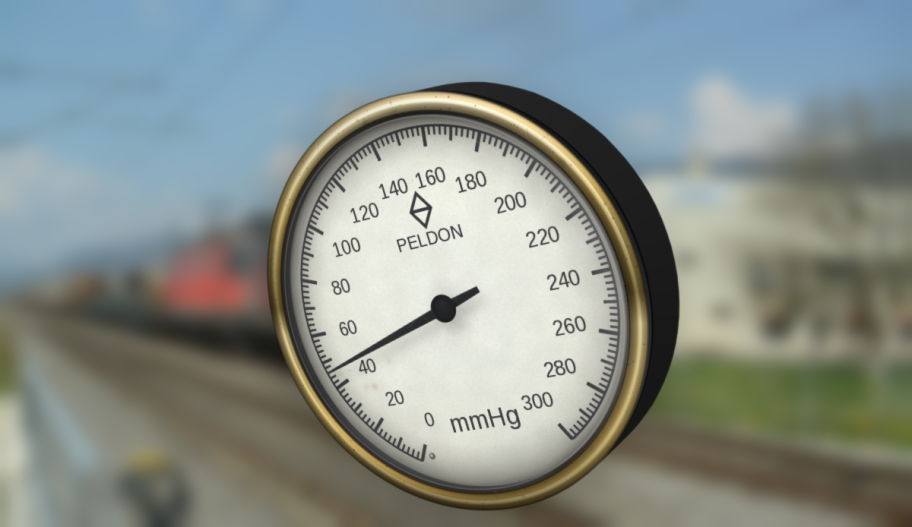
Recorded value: **46** mmHg
